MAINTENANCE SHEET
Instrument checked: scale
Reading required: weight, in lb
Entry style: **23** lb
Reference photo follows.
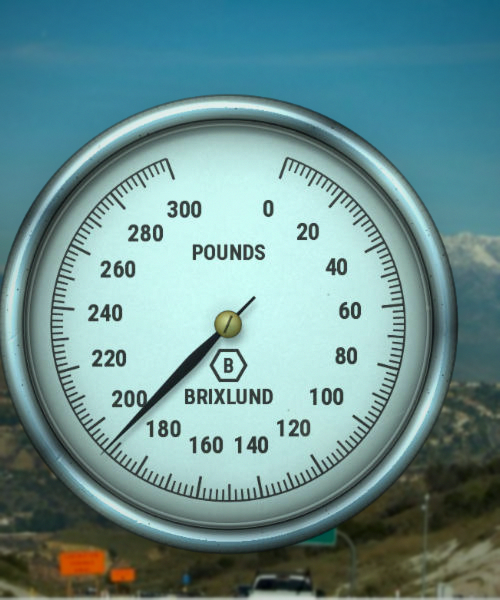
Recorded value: **192** lb
